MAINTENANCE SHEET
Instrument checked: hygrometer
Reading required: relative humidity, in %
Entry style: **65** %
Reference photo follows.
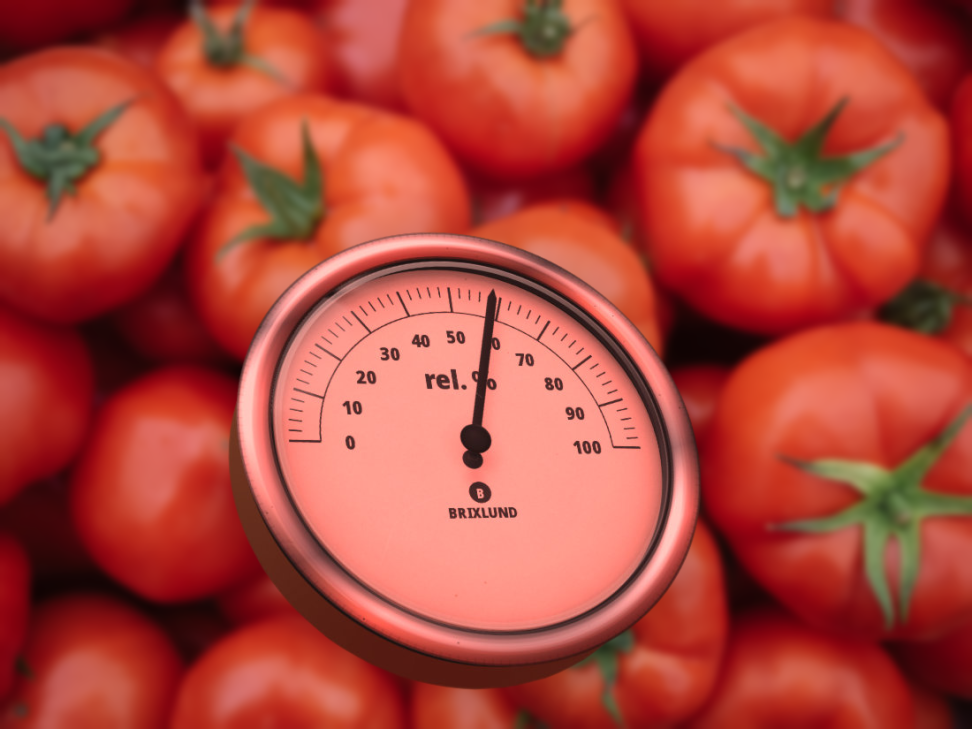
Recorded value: **58** %
